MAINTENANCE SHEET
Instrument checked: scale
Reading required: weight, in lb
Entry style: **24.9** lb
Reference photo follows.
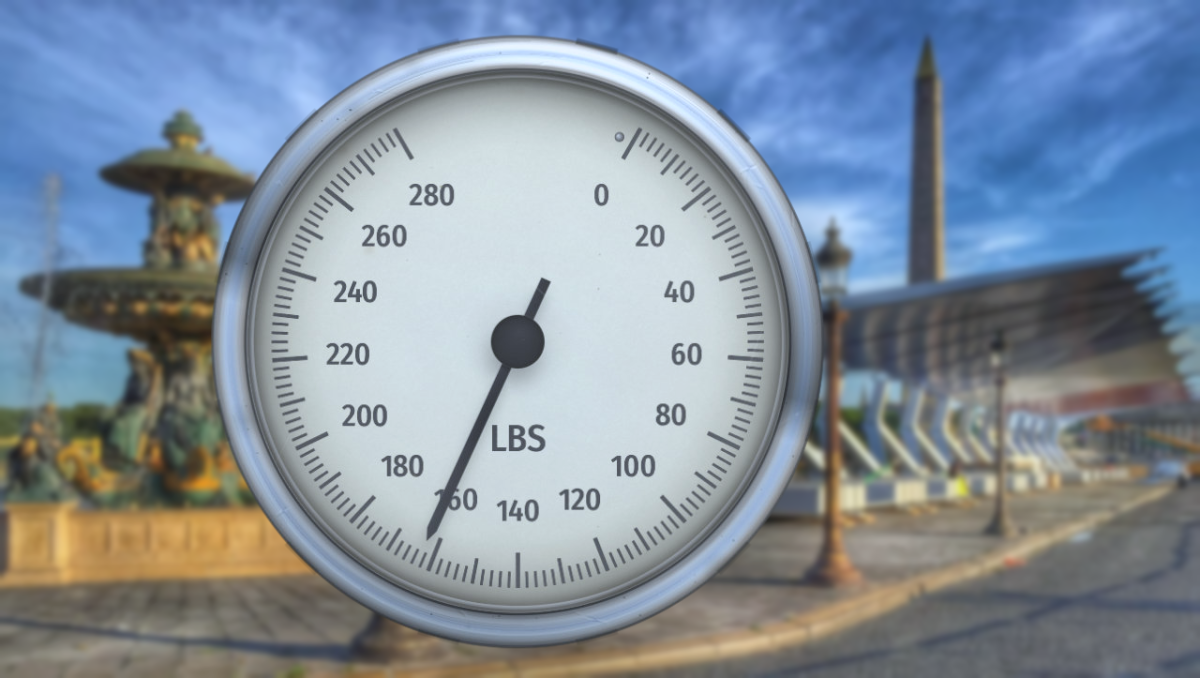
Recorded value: **163** lb
